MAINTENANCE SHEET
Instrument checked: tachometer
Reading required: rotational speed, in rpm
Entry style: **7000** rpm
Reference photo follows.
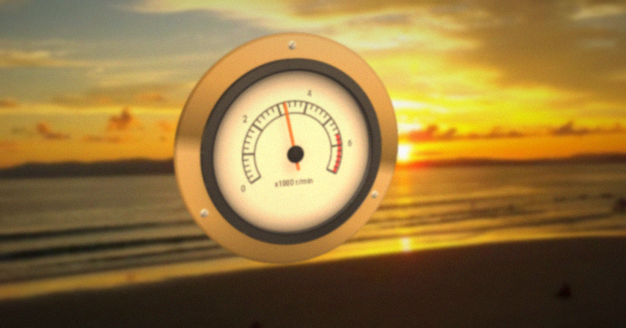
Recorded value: **3200** rpm
